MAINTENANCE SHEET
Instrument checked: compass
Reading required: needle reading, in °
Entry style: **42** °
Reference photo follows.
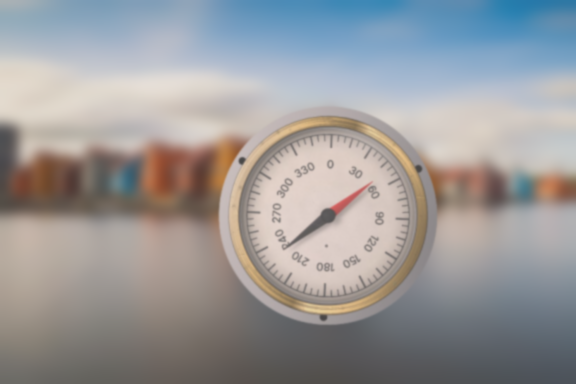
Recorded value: **50** °
